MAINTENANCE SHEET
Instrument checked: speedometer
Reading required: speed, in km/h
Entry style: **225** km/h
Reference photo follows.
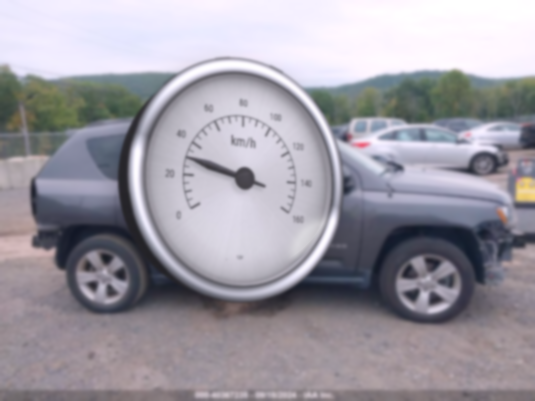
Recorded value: **30** km/h
